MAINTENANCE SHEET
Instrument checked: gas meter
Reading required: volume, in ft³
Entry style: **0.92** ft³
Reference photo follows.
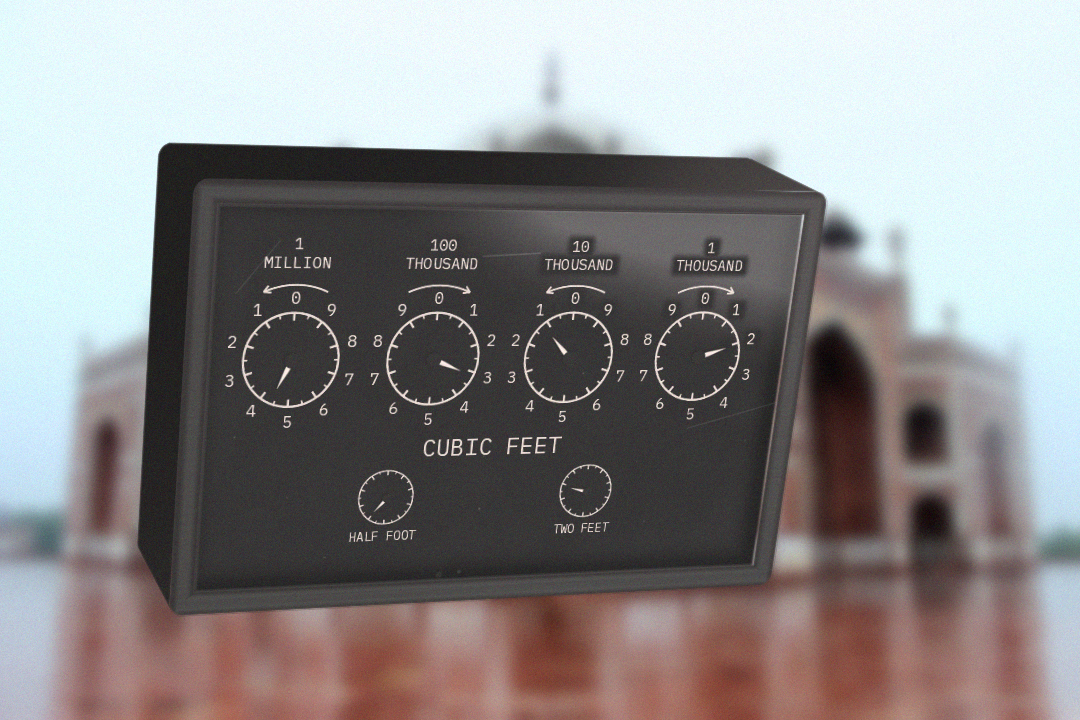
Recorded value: **431200** ft³
